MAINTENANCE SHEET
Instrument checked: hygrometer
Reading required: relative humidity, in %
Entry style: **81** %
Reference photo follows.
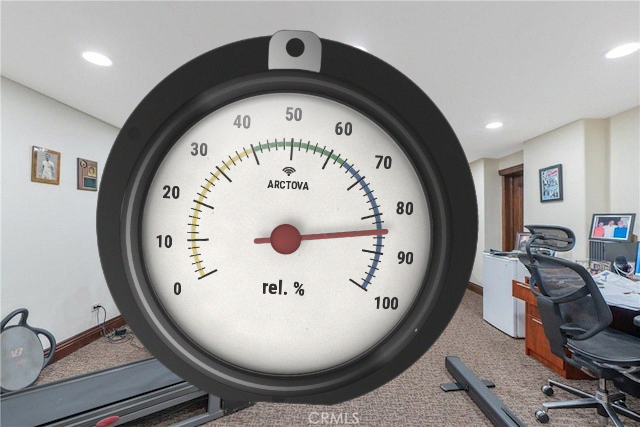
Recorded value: **84** %
